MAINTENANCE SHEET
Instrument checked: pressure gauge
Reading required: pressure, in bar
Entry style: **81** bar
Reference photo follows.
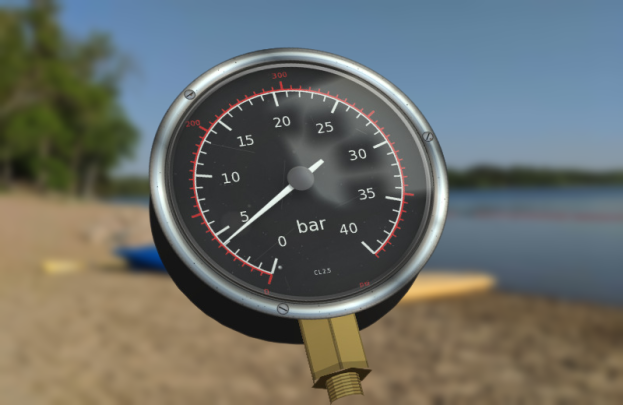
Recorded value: **4** bar
